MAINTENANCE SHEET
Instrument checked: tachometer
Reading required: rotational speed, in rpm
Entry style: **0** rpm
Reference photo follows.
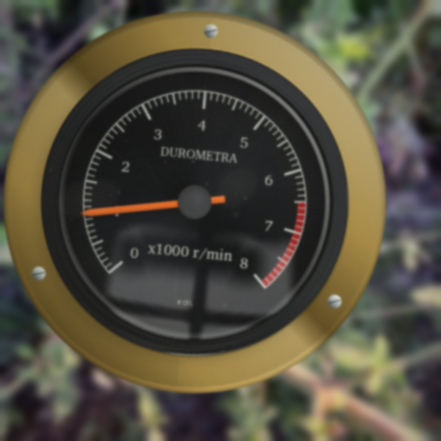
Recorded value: **1000** rpm
